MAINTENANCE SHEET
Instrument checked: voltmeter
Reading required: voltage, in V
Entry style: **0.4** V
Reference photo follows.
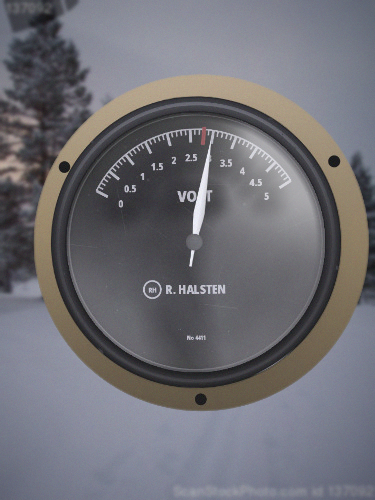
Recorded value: **3** V
